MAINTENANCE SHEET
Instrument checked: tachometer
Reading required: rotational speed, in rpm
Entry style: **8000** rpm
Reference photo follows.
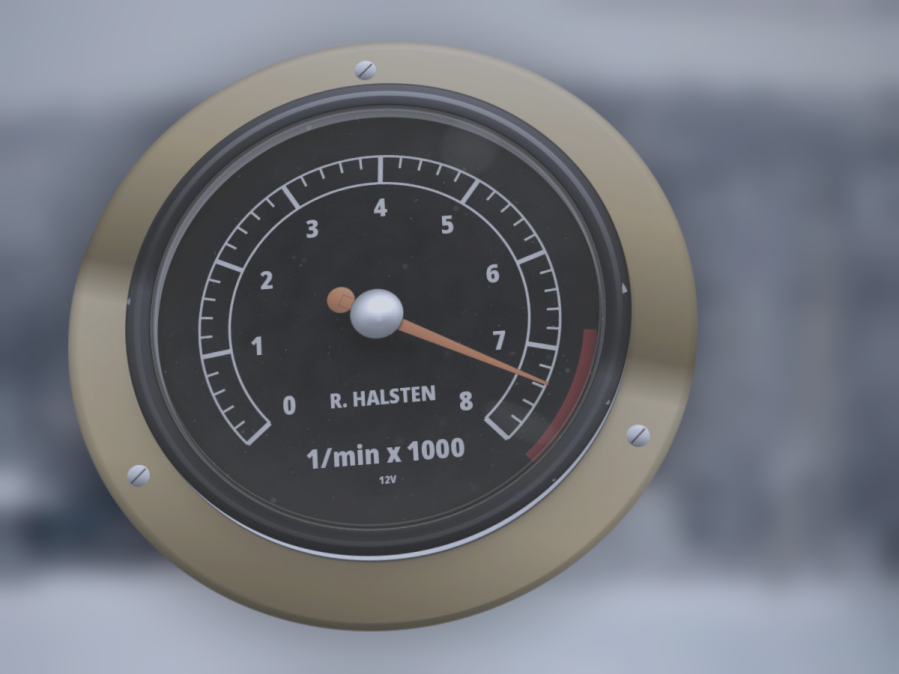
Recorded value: **7400** rpm
